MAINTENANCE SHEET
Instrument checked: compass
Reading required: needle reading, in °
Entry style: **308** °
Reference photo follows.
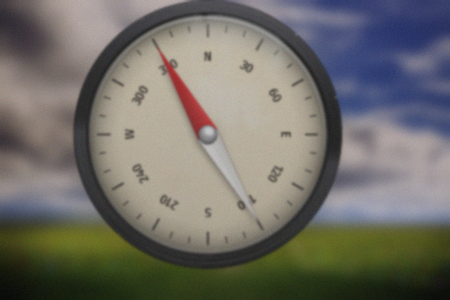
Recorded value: **330** °
